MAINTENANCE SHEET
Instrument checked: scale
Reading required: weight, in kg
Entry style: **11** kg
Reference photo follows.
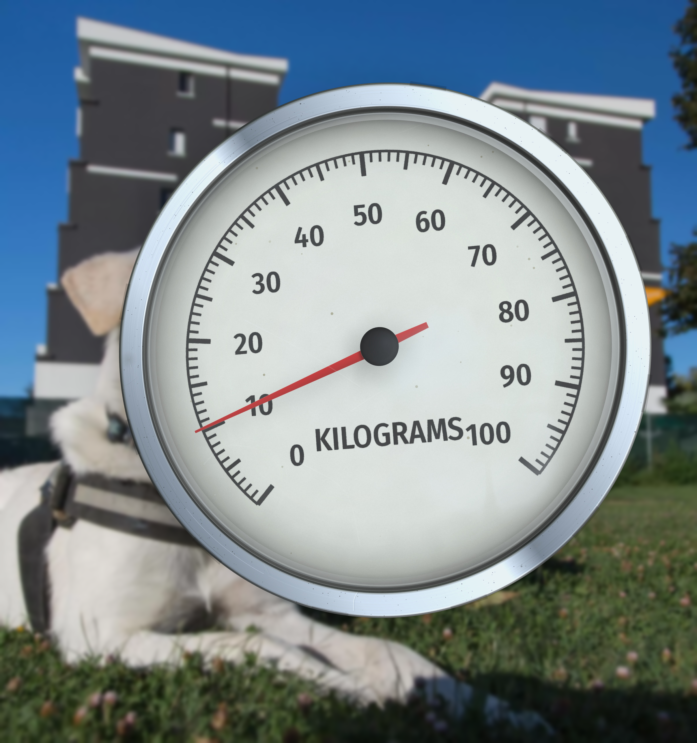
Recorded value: **10** kg
